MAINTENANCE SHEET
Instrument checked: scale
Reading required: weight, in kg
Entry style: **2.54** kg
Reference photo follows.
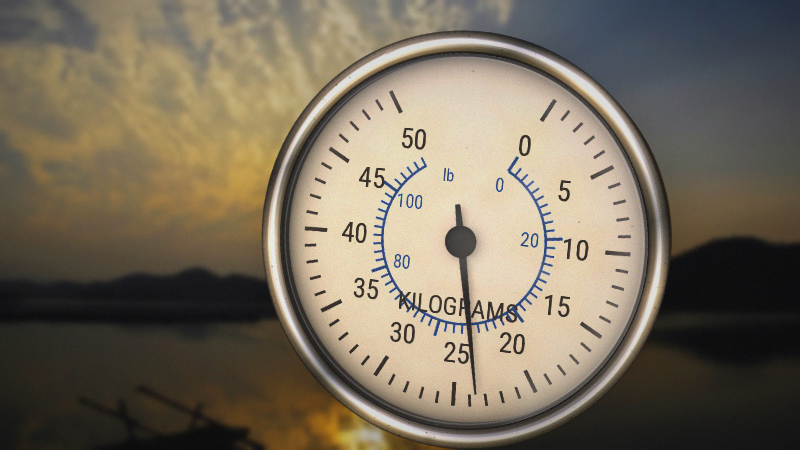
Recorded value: **23.5** kg
